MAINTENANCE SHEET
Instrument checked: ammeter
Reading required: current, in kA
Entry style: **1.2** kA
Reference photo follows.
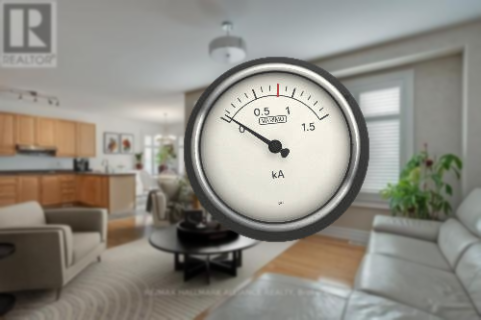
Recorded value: **0.05** kA
